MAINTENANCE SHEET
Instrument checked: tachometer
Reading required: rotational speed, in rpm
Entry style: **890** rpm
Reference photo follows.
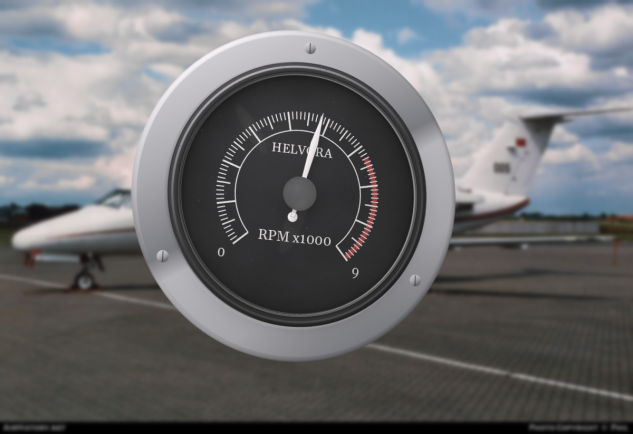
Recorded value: **4800** rpm
